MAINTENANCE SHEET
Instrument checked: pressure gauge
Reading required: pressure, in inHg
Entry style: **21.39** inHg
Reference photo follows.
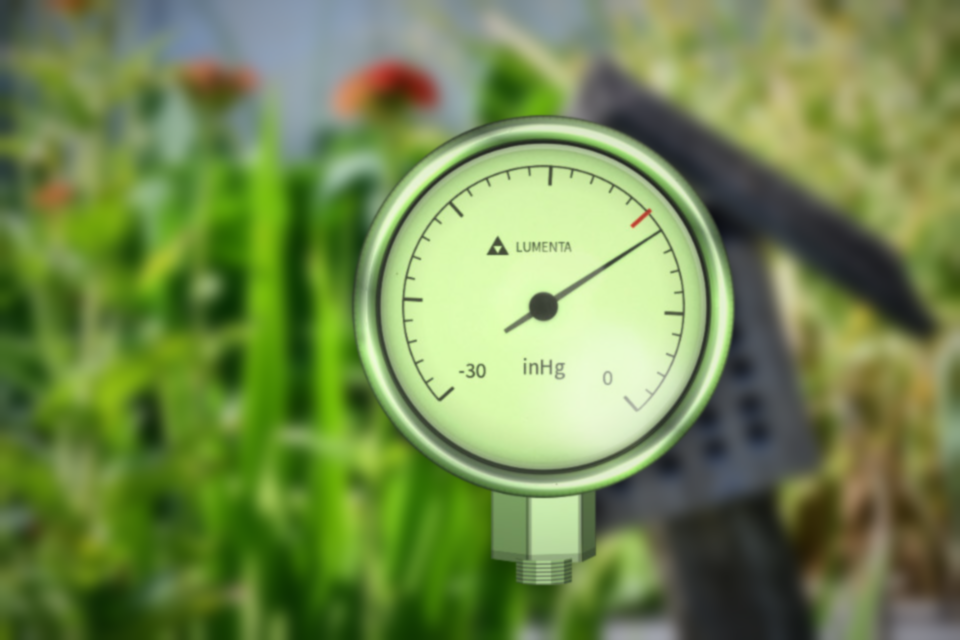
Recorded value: **-9** inHg
